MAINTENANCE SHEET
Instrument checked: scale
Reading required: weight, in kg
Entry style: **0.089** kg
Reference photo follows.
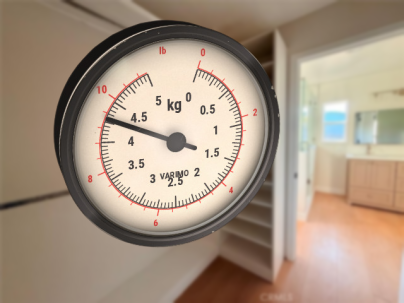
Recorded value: **4.3** kg
